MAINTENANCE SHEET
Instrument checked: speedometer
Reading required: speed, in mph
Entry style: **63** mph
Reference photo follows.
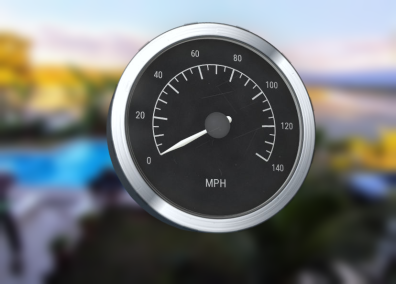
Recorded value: **0** mph
